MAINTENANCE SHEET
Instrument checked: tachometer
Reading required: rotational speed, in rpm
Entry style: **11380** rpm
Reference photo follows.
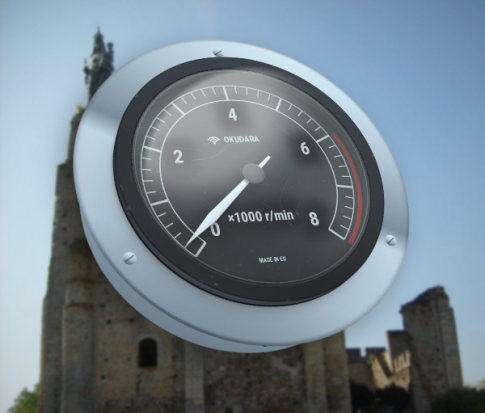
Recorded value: **200** rpm
